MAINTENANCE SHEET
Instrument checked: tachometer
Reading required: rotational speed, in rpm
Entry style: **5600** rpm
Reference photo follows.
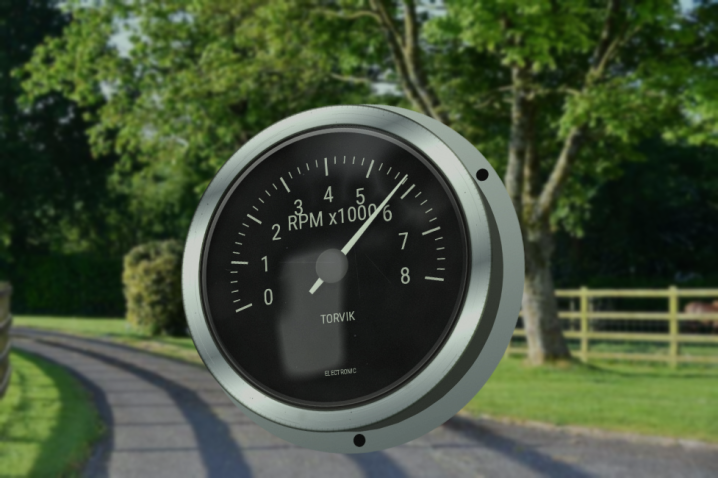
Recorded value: **5800** rpm
